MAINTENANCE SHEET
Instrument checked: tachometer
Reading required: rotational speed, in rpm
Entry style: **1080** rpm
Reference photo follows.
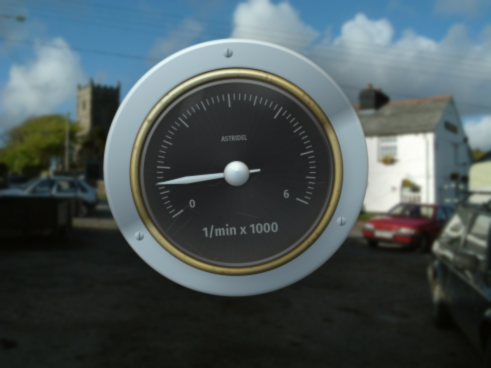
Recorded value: **700** rpm
